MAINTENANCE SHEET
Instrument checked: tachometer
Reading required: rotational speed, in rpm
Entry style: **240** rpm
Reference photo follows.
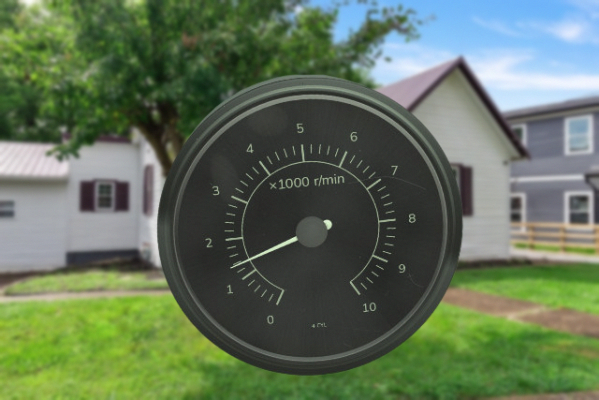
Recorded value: **1400** rpm
